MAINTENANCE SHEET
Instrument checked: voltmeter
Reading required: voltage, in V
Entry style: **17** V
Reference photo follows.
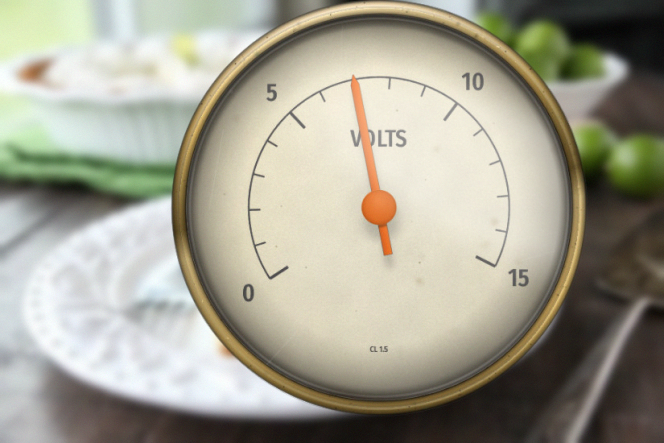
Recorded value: **7** V
